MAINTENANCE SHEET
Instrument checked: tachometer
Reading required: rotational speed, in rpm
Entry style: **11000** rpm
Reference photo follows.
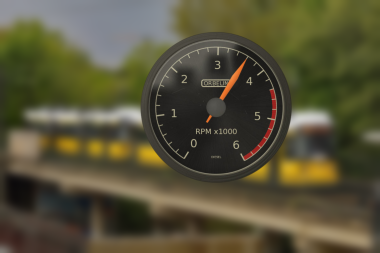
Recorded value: **3600** rpm
